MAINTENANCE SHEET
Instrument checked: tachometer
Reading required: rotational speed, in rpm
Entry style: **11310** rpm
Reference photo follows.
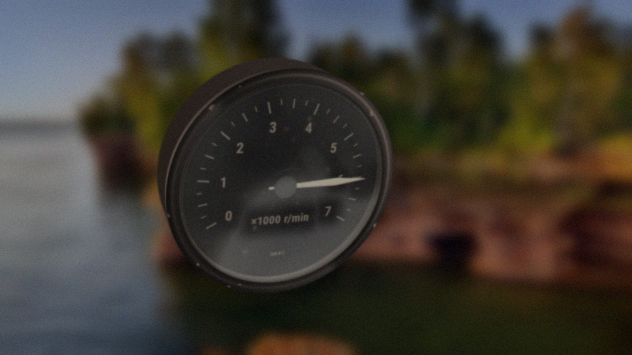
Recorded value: **6000** rpm
